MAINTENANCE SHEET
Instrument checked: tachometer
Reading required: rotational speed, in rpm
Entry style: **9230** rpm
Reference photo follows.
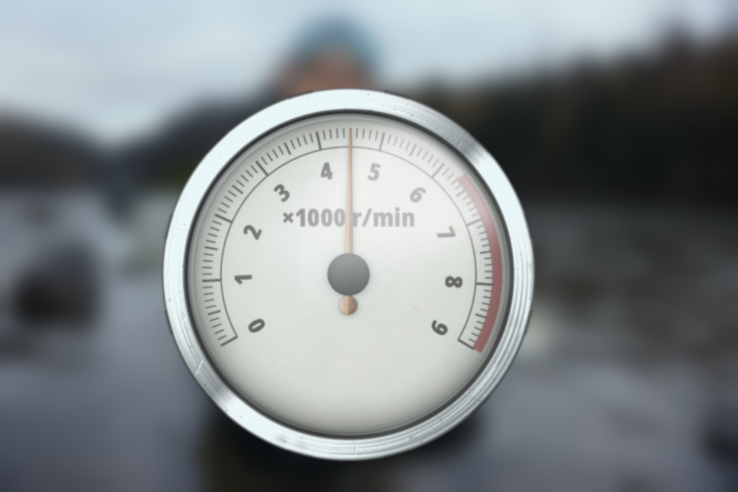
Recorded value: **4500** rpm
